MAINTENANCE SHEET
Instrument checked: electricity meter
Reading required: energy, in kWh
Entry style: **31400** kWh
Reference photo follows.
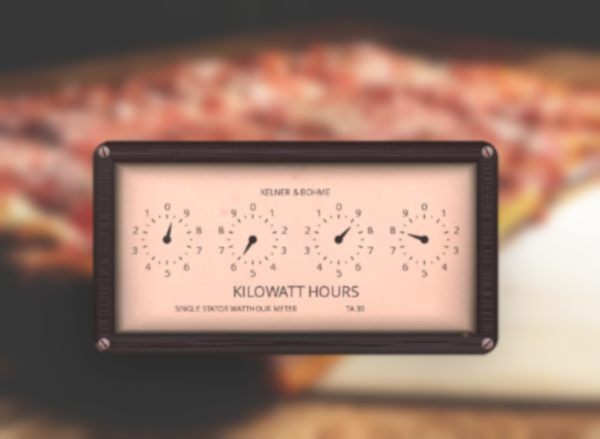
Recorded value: **9588** kWh
